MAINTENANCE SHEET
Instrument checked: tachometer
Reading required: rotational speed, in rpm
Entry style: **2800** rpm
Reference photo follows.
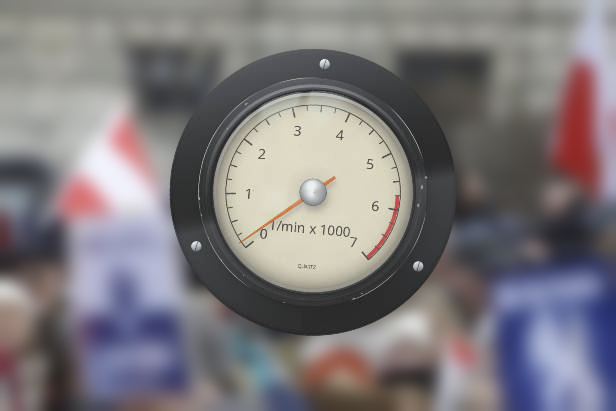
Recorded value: **125** rpm
